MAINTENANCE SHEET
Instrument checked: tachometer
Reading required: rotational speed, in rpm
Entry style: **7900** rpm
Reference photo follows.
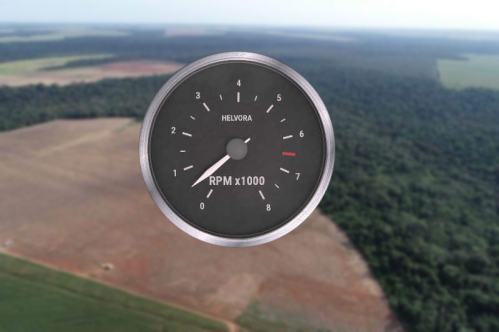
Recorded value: **500** rpm
